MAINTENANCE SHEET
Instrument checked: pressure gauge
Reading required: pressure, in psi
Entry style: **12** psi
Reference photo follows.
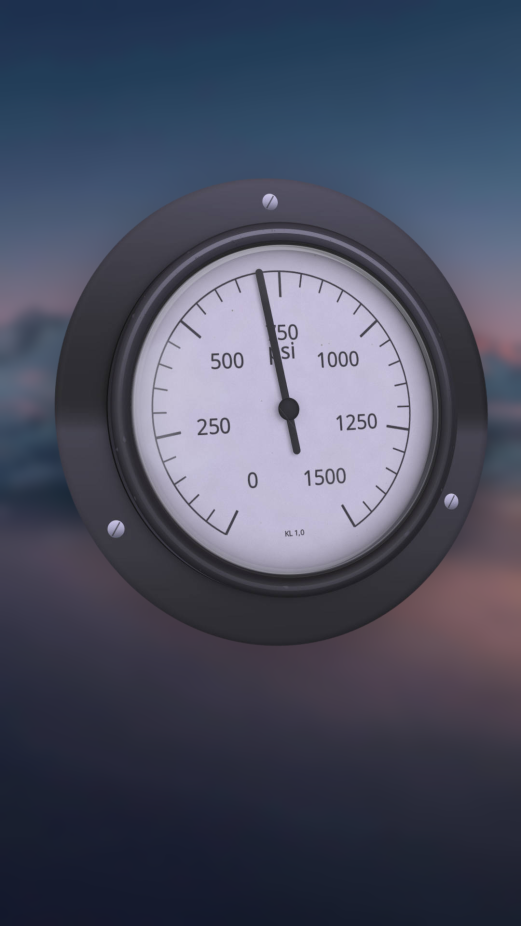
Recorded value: **700** psi
